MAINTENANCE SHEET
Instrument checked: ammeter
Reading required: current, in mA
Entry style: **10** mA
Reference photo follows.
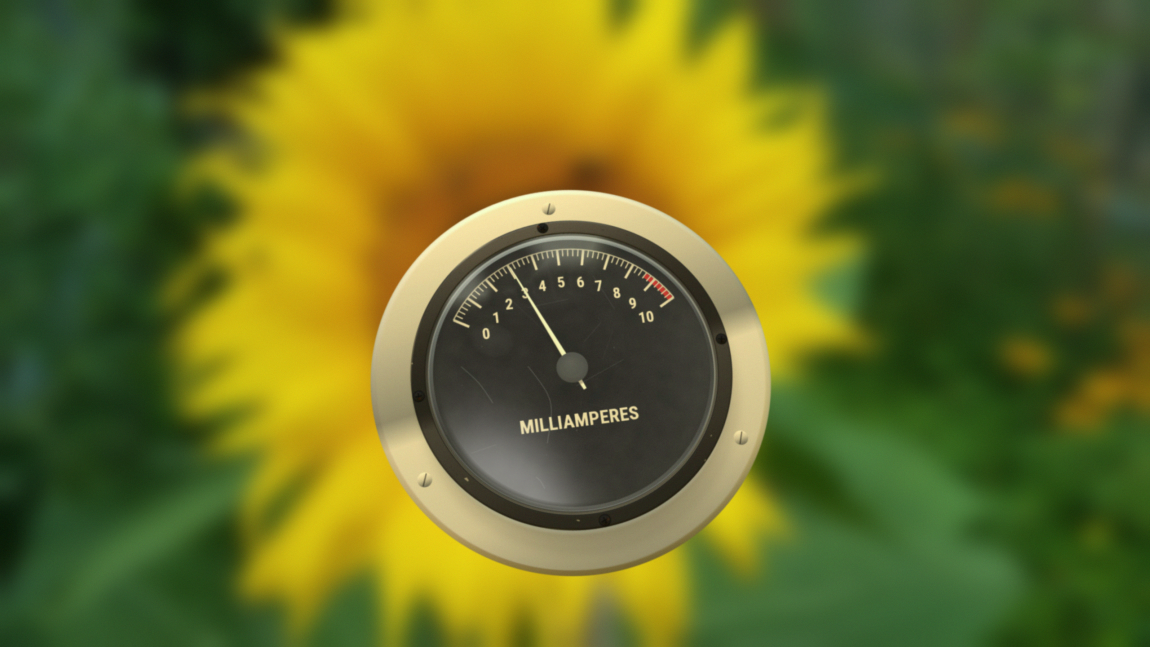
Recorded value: **3** mA
